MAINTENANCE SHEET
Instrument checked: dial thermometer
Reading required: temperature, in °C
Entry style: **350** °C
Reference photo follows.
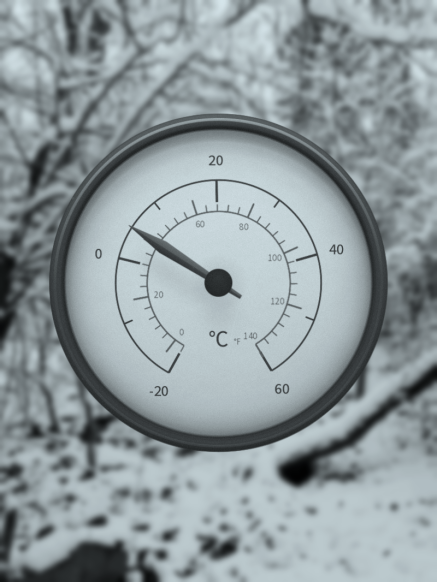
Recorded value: **5** °C
